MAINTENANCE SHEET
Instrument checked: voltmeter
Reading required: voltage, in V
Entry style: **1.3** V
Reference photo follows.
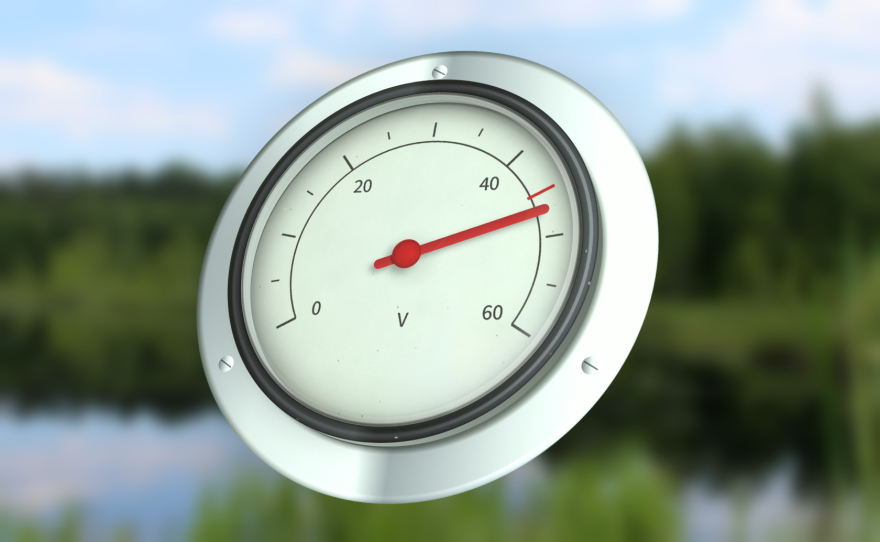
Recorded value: **47.5** V
